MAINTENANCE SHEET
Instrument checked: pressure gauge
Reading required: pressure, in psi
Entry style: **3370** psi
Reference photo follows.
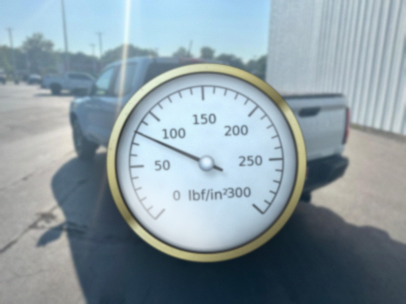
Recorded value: **80** psi
